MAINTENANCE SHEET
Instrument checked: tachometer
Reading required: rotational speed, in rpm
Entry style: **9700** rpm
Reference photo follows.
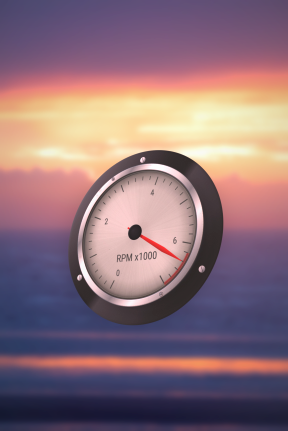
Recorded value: **6400** rpm
